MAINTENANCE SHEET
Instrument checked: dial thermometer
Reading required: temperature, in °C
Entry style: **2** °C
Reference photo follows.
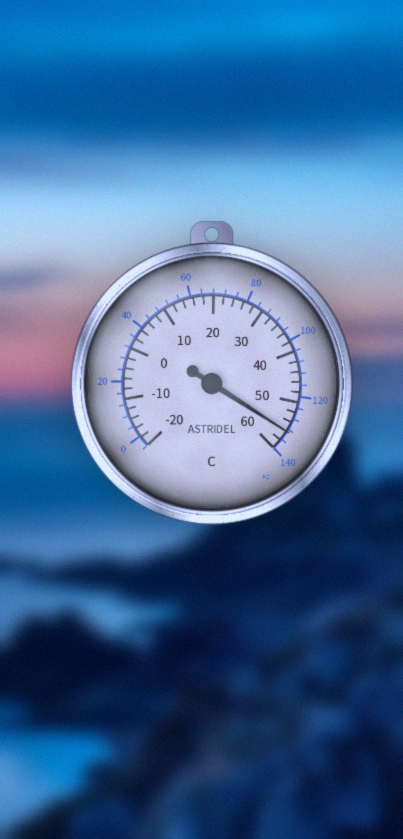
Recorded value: **56** °C
